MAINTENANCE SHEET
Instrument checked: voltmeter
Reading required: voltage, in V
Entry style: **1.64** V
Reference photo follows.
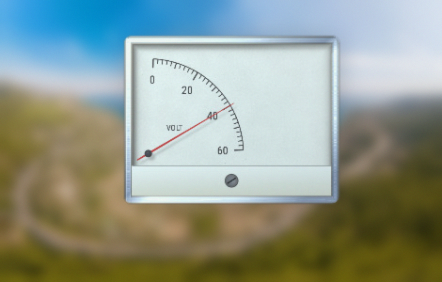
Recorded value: **40** V
